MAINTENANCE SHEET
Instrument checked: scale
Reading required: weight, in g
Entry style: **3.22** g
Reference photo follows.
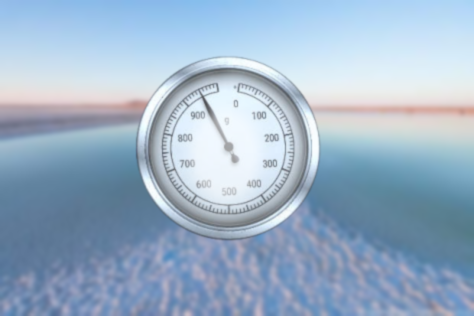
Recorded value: **950** g
